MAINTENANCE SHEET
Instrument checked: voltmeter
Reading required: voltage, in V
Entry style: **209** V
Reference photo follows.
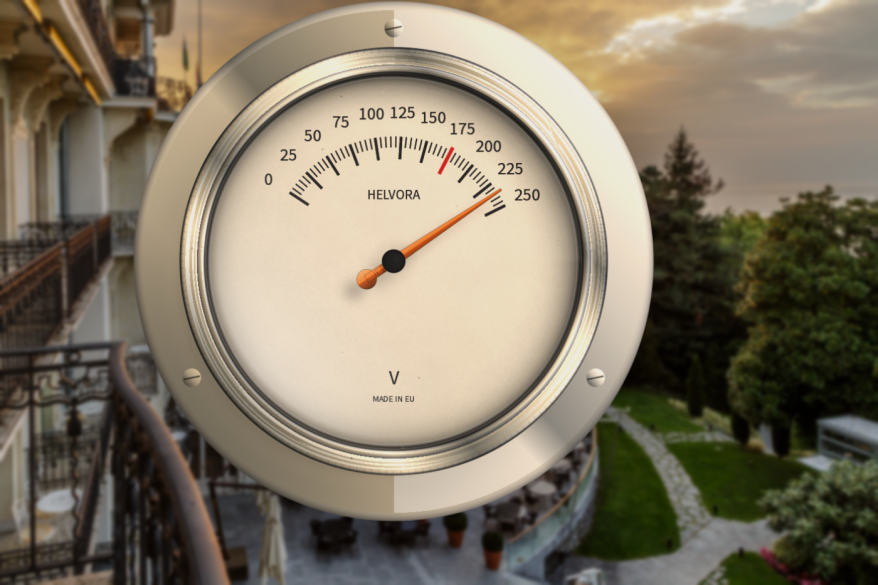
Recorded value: **235** V
